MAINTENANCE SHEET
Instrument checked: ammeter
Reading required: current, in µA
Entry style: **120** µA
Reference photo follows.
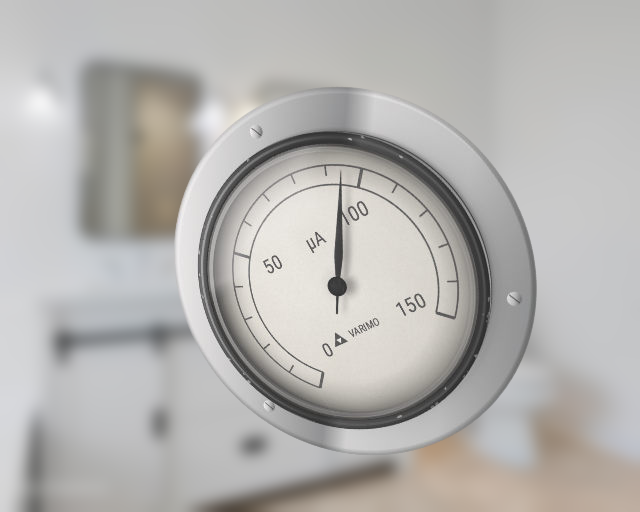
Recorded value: **95** µA
